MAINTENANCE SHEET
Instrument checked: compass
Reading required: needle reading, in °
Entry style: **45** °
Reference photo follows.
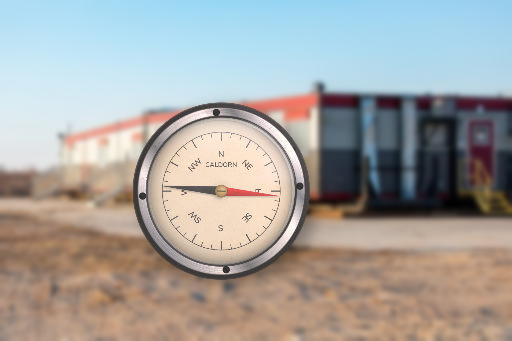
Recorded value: **95** °
